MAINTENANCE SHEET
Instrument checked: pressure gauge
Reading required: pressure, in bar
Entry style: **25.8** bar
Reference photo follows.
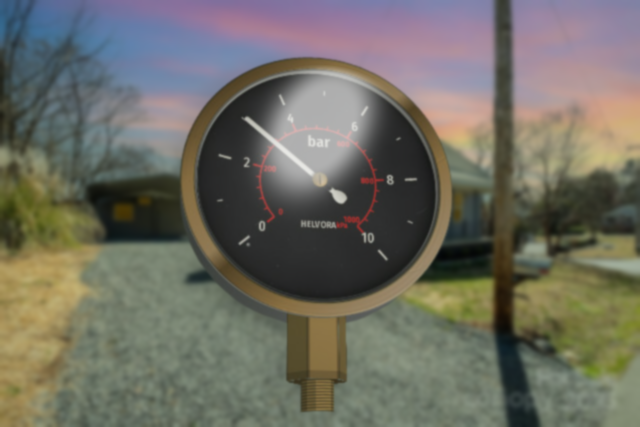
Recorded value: **3** bar
